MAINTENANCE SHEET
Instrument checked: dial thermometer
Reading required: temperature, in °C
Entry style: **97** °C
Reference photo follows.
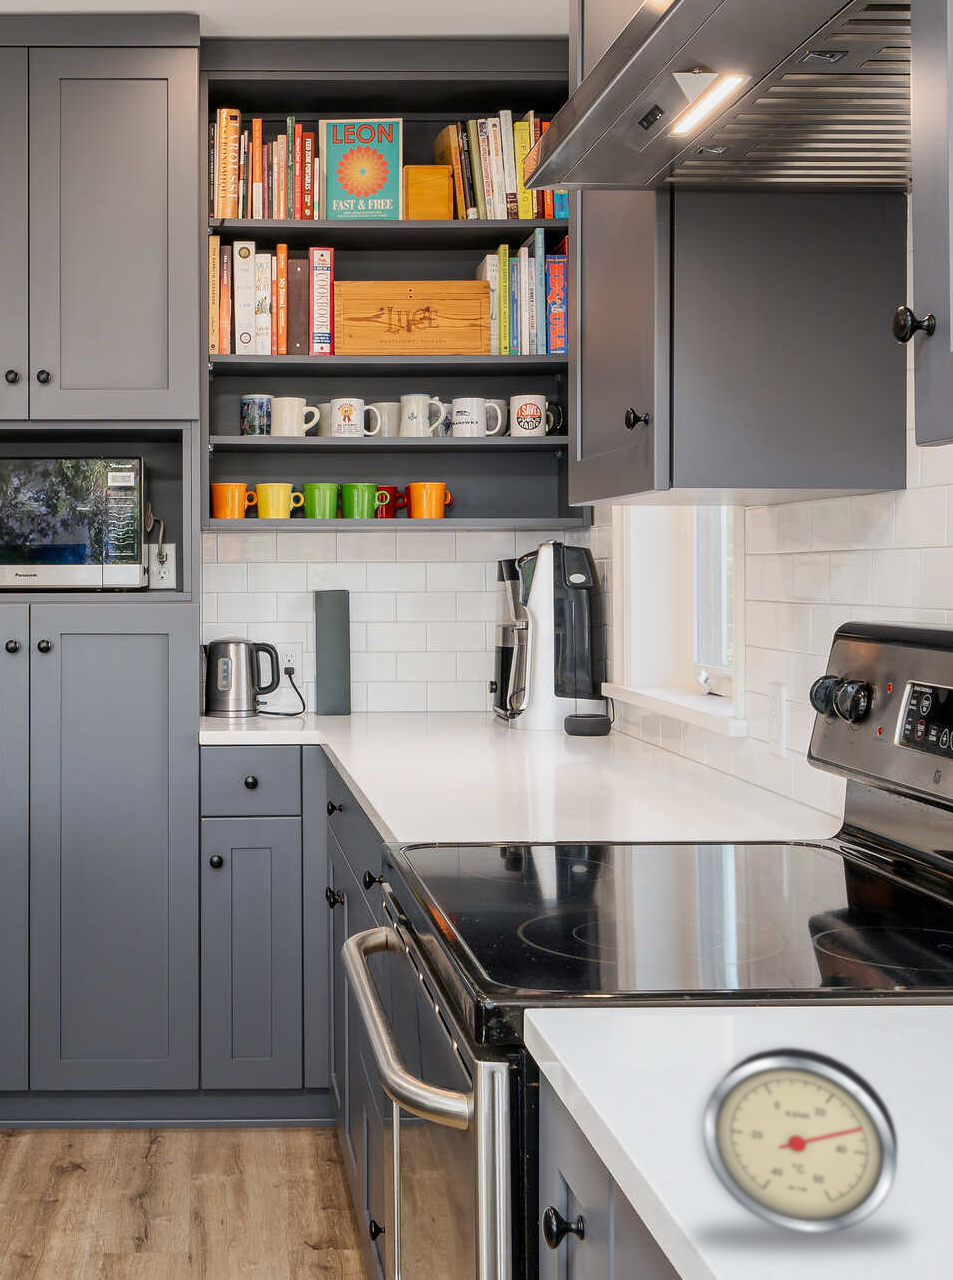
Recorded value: **32** °C
